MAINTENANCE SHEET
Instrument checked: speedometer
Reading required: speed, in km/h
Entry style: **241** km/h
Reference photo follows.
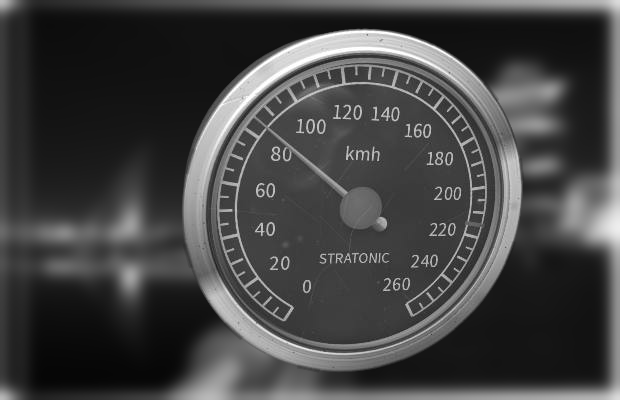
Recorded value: **85** km/h
